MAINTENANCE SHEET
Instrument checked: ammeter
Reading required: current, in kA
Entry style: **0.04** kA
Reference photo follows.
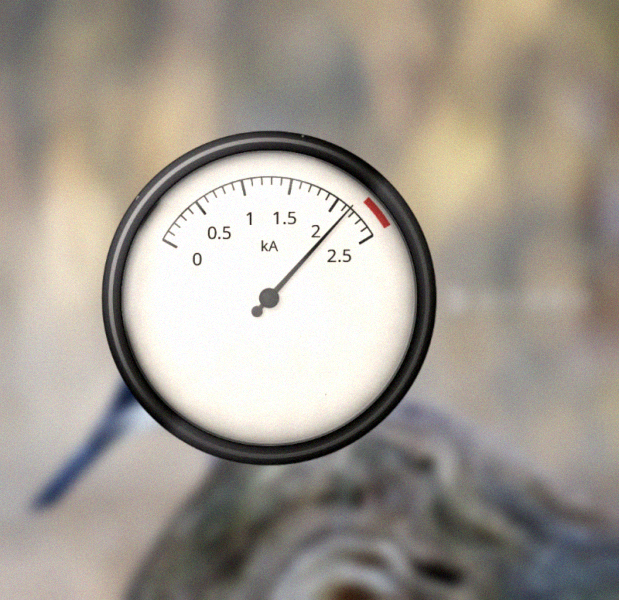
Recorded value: **2.15** kA
